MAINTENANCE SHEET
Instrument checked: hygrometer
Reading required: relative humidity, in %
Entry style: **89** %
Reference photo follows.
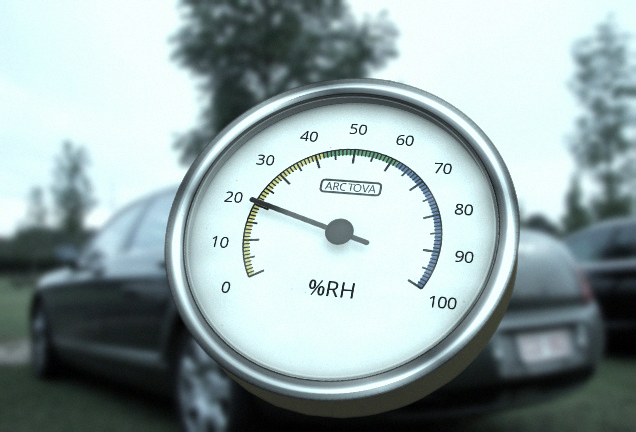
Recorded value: **20** %
